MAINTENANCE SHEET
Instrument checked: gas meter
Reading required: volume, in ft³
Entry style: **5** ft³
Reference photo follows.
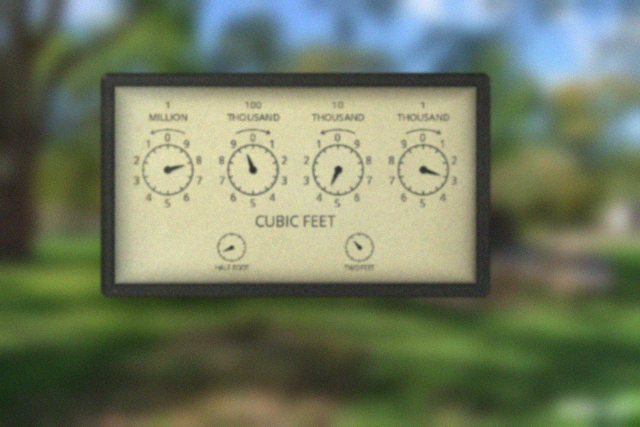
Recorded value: **794300** ft³
